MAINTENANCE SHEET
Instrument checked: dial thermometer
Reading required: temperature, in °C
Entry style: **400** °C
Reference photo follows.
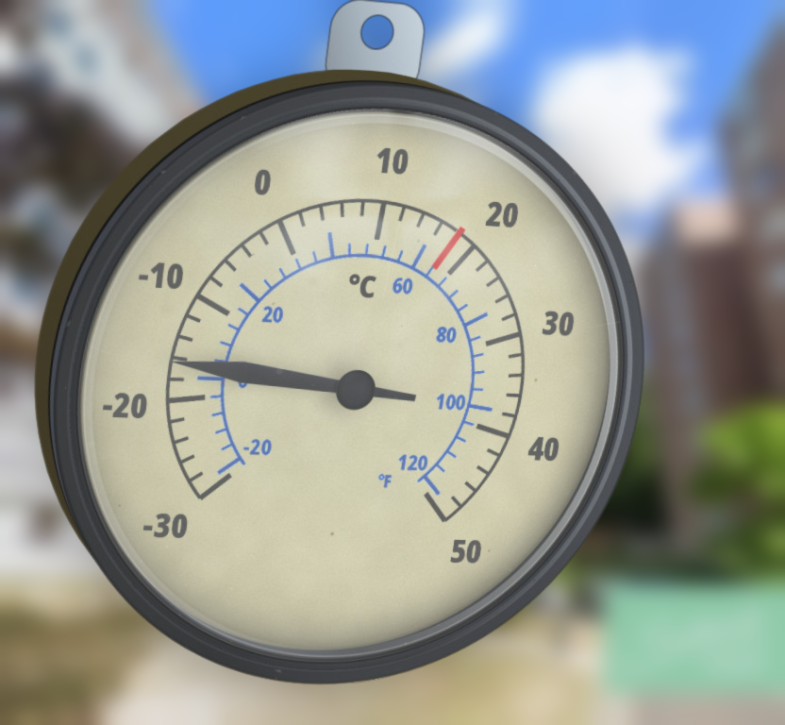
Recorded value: **-16** °C
